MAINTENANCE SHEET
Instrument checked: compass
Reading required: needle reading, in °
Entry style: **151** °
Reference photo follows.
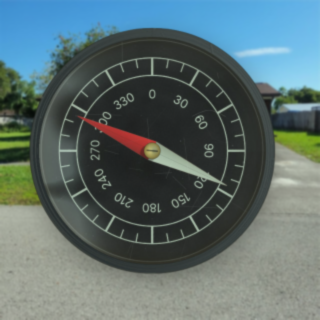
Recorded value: **295** °
